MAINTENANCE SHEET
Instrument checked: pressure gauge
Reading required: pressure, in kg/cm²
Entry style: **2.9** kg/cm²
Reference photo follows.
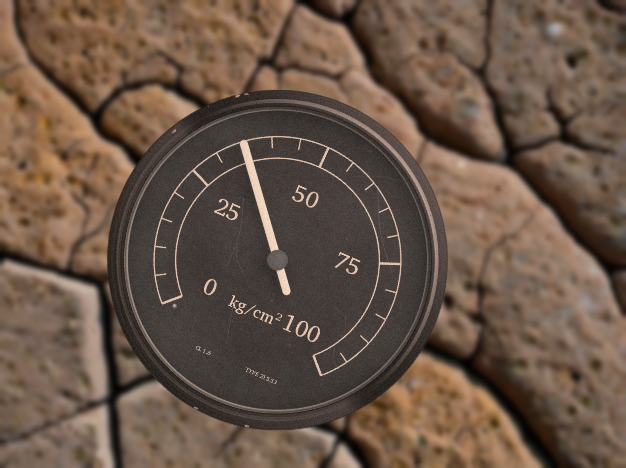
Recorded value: **35** kg/cm²
